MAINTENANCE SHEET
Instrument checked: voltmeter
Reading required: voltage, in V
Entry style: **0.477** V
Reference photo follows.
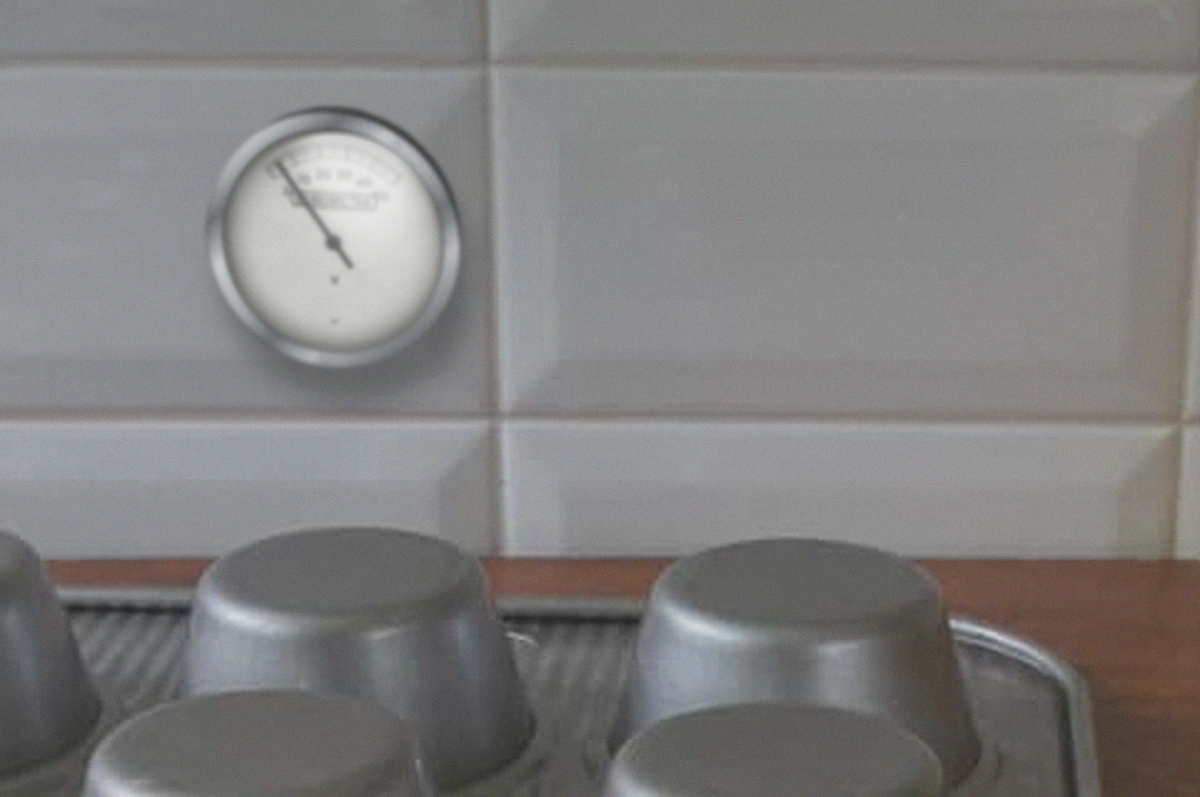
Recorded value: **5** V
